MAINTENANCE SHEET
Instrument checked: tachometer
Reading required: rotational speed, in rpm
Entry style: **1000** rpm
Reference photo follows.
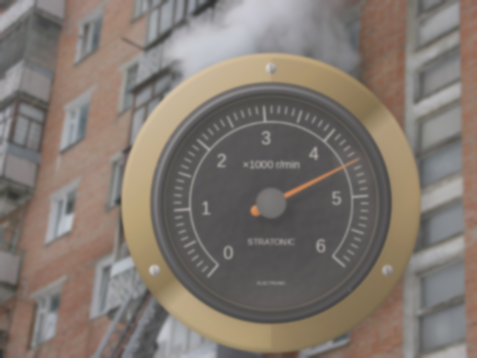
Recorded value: **4500** rpm
